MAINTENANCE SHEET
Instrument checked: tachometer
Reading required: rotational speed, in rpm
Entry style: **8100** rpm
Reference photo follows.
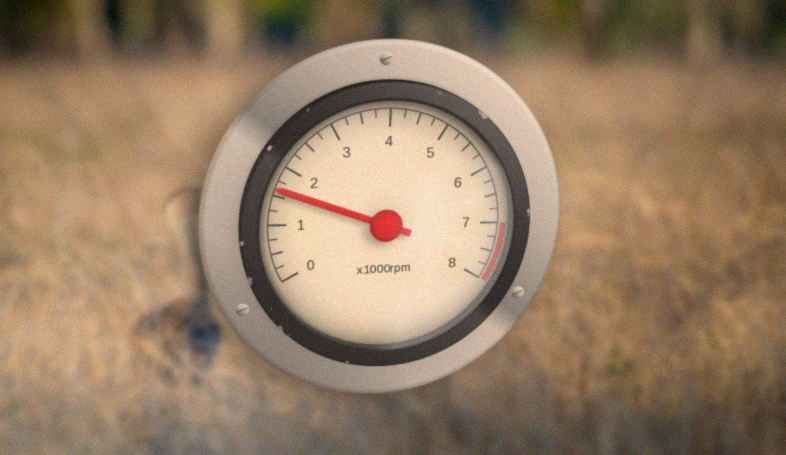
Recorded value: **1625** rpm
